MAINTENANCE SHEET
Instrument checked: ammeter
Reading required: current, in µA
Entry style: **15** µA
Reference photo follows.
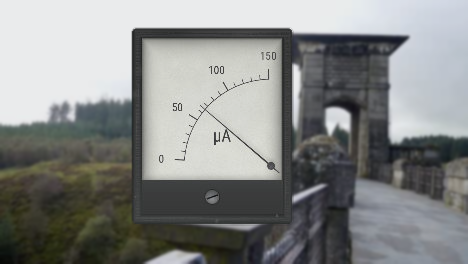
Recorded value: **65** µA
